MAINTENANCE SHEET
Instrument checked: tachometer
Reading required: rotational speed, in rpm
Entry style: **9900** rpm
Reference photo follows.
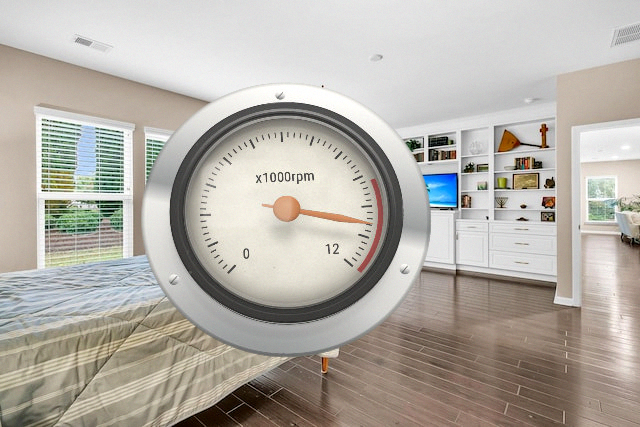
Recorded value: **10600** rpm
